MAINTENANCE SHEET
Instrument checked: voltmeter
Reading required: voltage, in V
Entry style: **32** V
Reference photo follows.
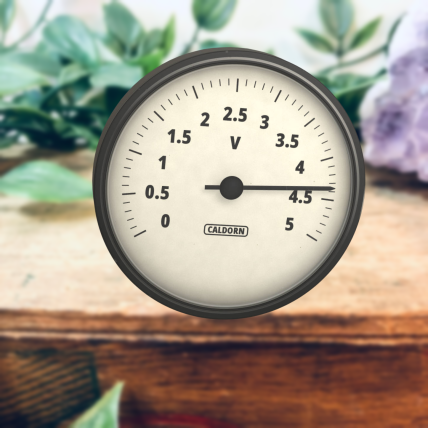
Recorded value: **4.35** V
